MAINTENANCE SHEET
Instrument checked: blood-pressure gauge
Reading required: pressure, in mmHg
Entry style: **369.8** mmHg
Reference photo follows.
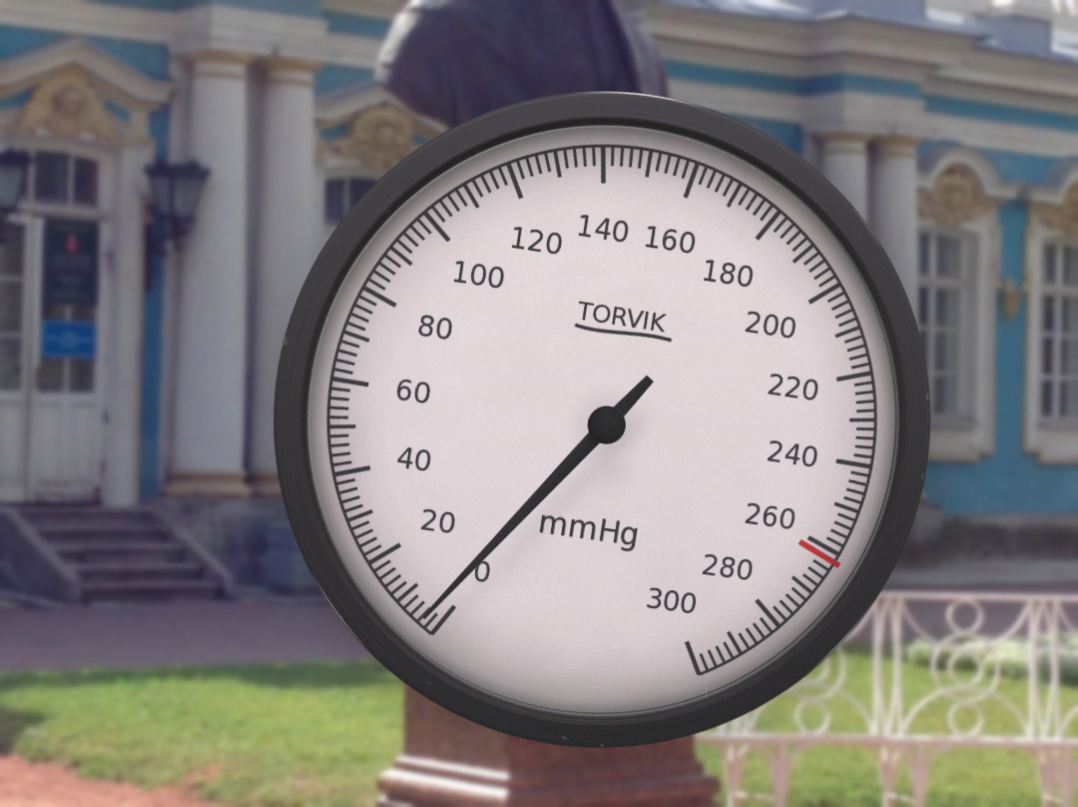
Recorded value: **4** mmHg
